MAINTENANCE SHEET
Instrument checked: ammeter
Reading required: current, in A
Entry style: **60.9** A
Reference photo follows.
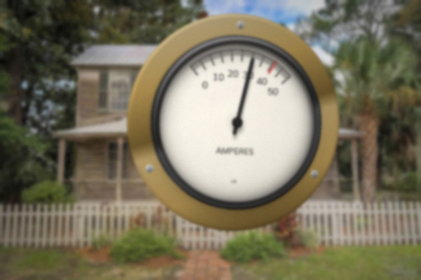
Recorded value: **30** A
